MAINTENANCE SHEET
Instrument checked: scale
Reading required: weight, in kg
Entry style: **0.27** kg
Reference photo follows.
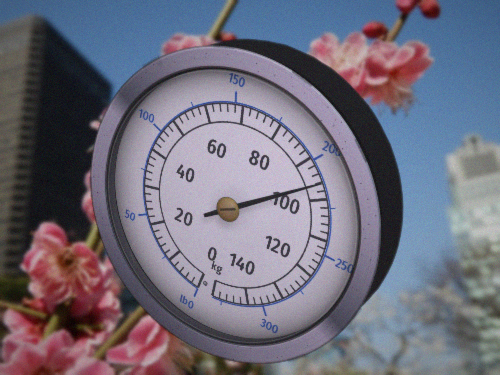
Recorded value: **96** kg
